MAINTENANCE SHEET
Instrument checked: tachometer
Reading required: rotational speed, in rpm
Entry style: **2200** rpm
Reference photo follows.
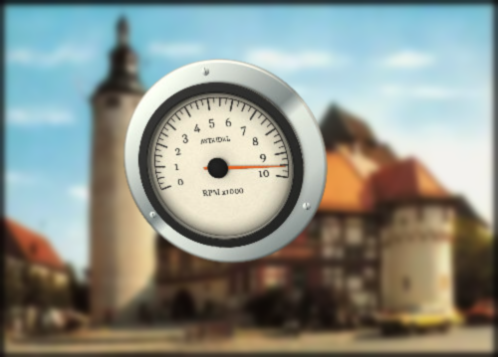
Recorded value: **9500** rpm
